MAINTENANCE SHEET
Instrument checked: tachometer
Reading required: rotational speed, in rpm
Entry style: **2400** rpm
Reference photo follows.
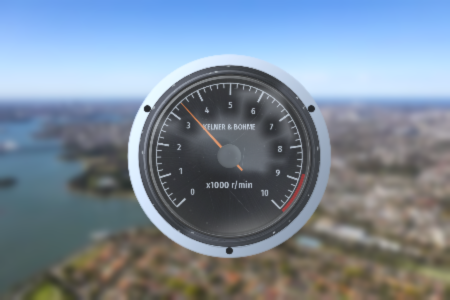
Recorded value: **3400** rpm
